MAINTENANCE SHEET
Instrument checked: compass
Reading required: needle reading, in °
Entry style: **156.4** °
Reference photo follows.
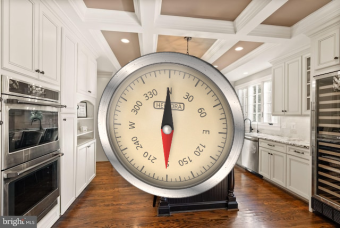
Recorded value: **180** °
